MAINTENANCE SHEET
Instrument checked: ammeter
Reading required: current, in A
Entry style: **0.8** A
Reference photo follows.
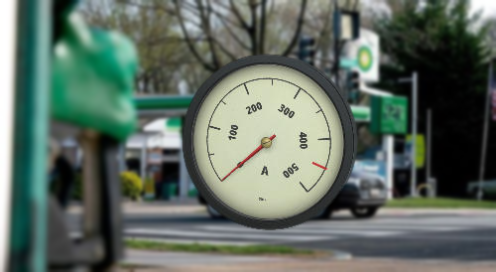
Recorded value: **0** A
